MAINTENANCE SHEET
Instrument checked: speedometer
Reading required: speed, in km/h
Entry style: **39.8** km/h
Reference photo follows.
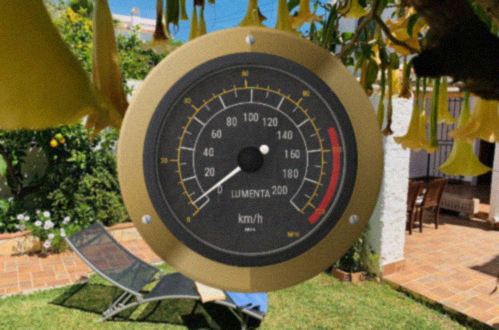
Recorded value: **5** km/h
